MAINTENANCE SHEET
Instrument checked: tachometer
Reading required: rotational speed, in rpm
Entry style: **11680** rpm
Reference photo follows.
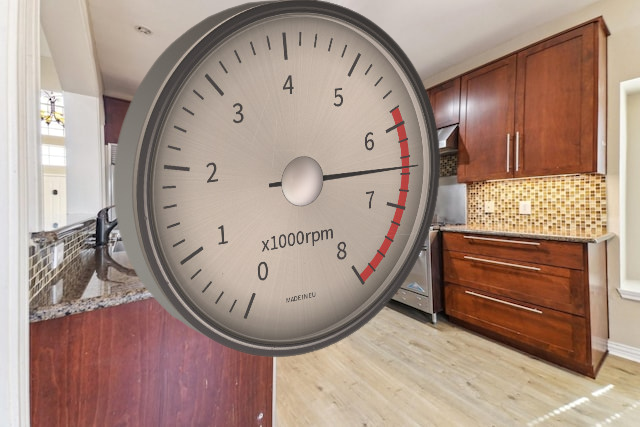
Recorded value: **6500** rpm
